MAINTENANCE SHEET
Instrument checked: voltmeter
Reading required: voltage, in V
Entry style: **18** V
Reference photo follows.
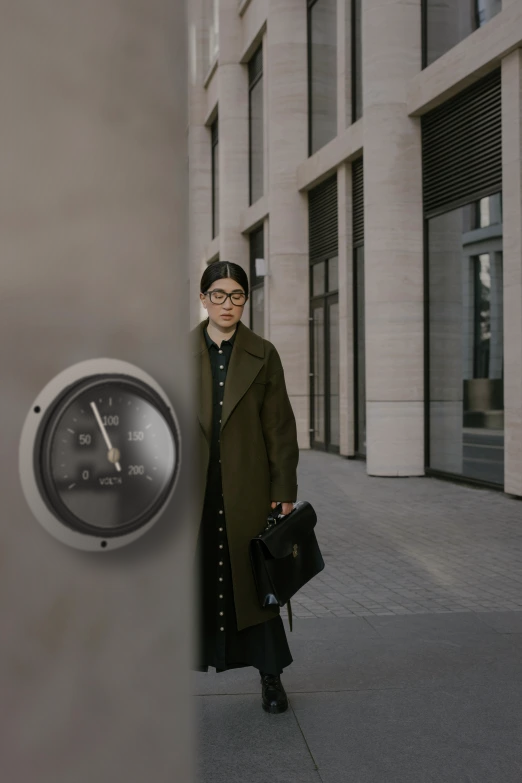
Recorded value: **80** V
